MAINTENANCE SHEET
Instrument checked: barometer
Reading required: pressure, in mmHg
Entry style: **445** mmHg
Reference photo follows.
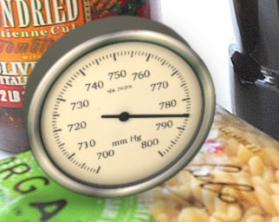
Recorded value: **785** mmHg
